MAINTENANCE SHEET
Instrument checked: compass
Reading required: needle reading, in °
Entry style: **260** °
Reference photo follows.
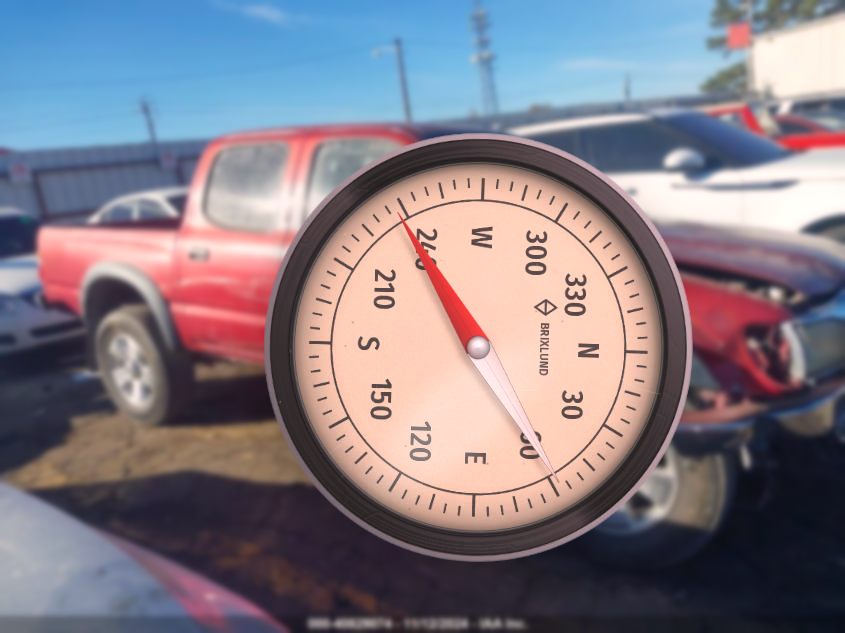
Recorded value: **237.5** °
